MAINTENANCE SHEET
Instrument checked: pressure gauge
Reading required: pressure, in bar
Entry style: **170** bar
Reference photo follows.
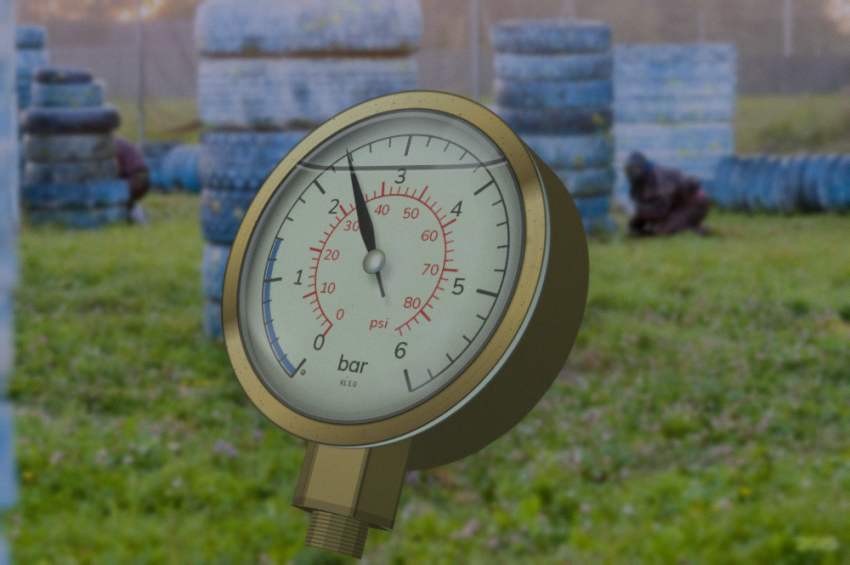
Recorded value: **2.4** bar
